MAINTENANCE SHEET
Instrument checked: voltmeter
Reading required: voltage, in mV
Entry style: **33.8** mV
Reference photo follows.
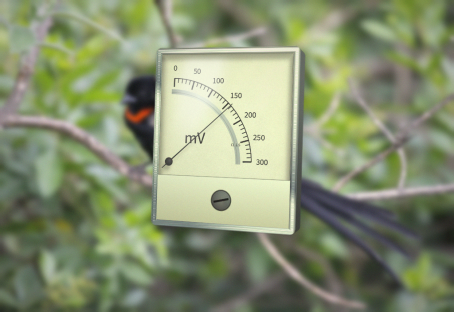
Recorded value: **160** mV
